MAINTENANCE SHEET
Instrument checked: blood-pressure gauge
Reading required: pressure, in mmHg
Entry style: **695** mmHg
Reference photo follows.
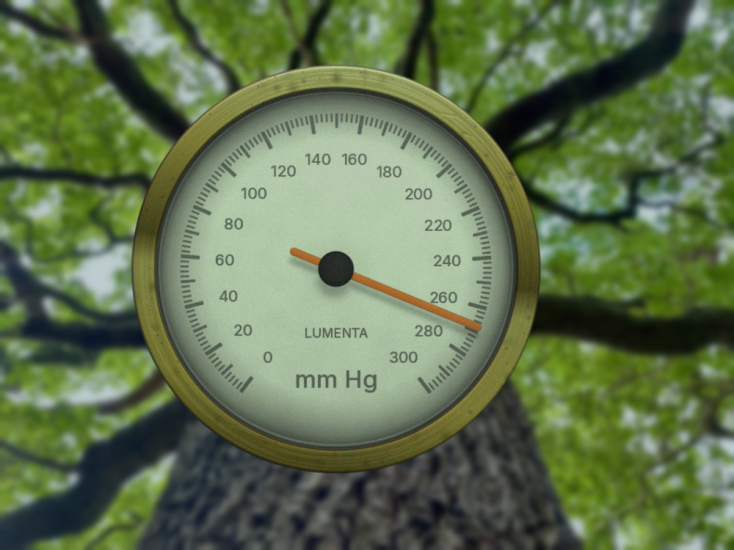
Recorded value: **268** mmHg
